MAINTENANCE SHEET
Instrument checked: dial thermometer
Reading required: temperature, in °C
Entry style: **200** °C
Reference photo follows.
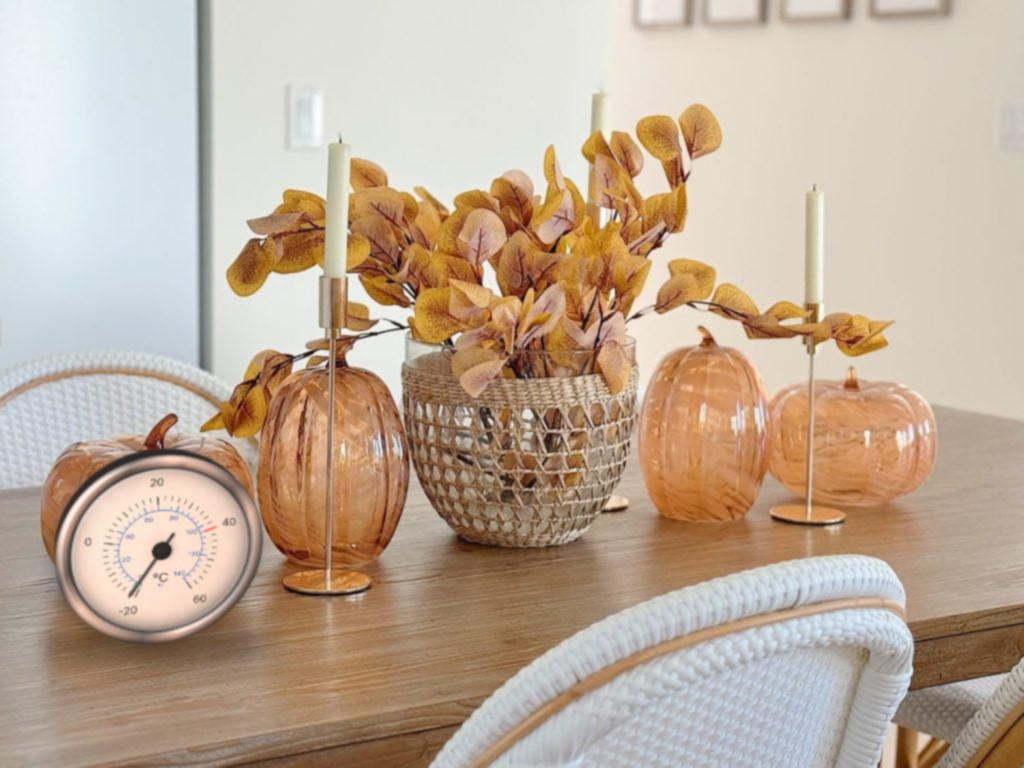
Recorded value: **-18** °C
